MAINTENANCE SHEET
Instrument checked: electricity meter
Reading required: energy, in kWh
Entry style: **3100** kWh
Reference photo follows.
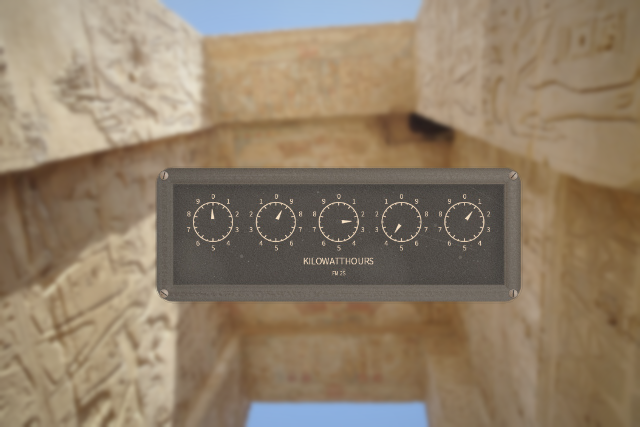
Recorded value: **99241** kWh
